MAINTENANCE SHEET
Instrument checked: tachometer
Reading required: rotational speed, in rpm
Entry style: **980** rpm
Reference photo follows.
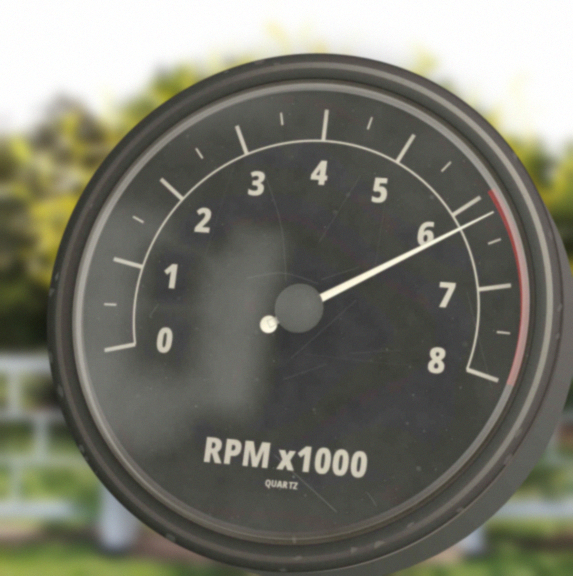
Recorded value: **6250** rpm
